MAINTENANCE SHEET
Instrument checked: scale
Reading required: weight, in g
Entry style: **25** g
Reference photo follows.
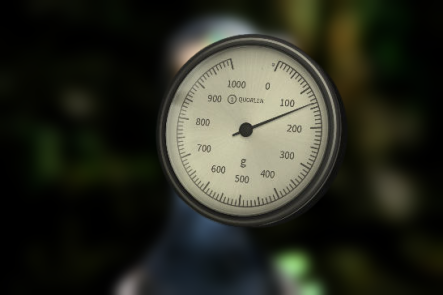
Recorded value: **140** g
